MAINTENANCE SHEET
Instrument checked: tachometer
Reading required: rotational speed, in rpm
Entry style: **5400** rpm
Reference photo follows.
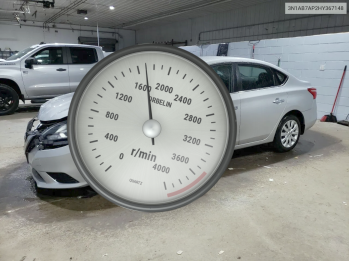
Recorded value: **1700** rpm
